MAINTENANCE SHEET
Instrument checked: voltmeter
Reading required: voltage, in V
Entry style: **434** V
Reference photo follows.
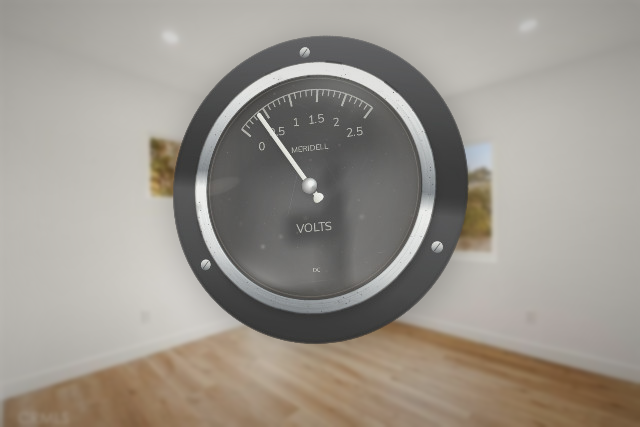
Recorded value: **0.4** V
